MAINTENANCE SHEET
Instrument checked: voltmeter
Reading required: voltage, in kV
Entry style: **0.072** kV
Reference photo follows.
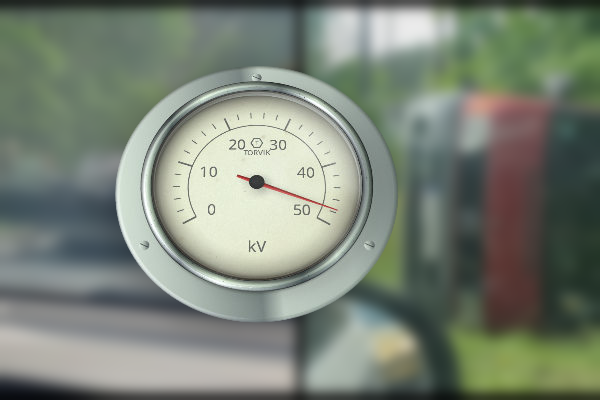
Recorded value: **48** kV
